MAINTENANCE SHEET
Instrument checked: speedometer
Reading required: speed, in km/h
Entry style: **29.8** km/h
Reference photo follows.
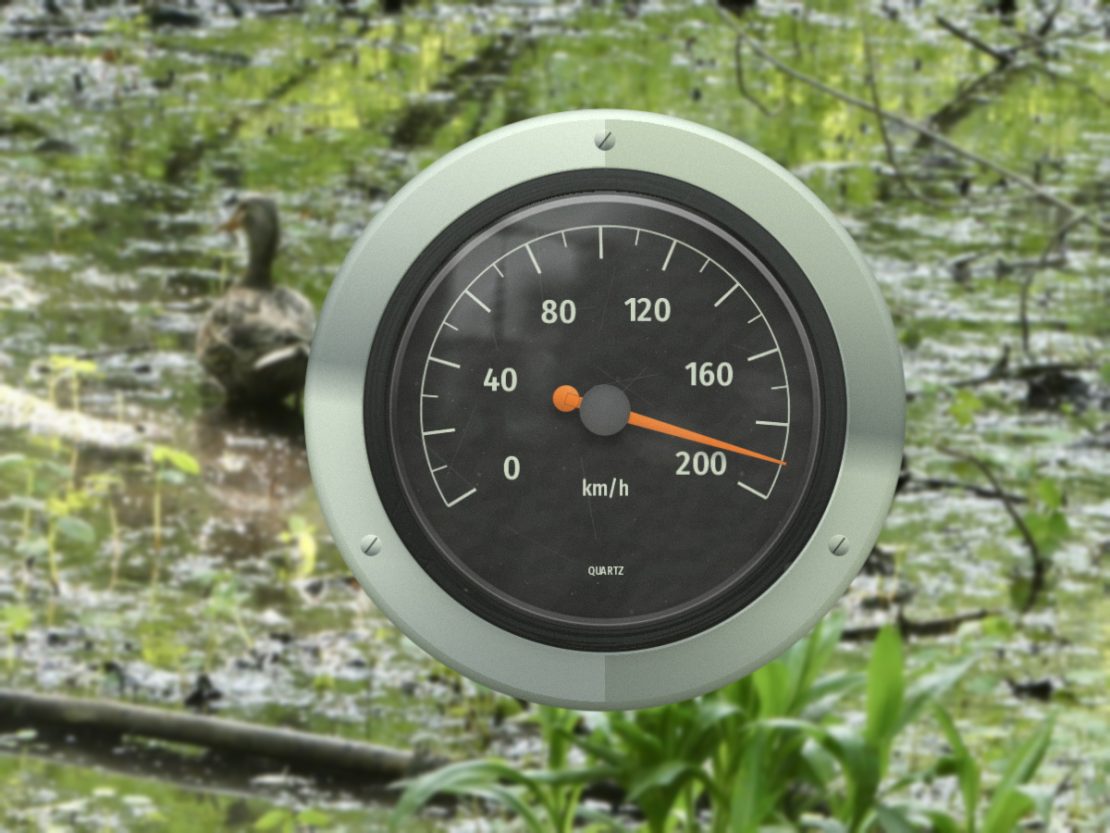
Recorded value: **190** km/h
